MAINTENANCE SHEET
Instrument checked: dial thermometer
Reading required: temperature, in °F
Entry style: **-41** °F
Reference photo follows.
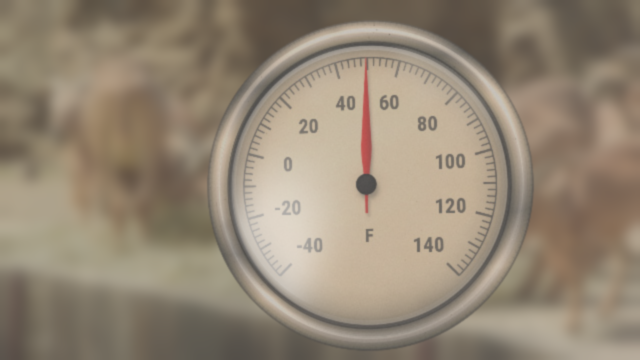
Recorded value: **50** °F
